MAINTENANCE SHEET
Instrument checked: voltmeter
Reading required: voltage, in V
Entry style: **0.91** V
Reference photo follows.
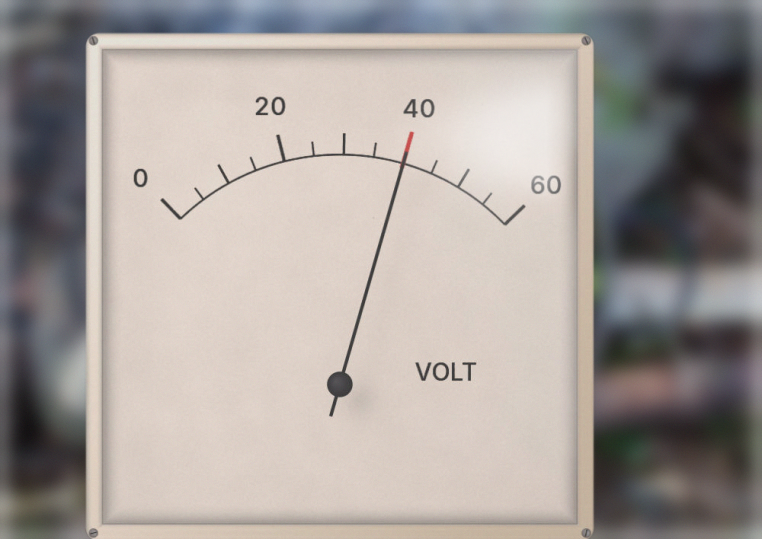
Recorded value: **40** V
